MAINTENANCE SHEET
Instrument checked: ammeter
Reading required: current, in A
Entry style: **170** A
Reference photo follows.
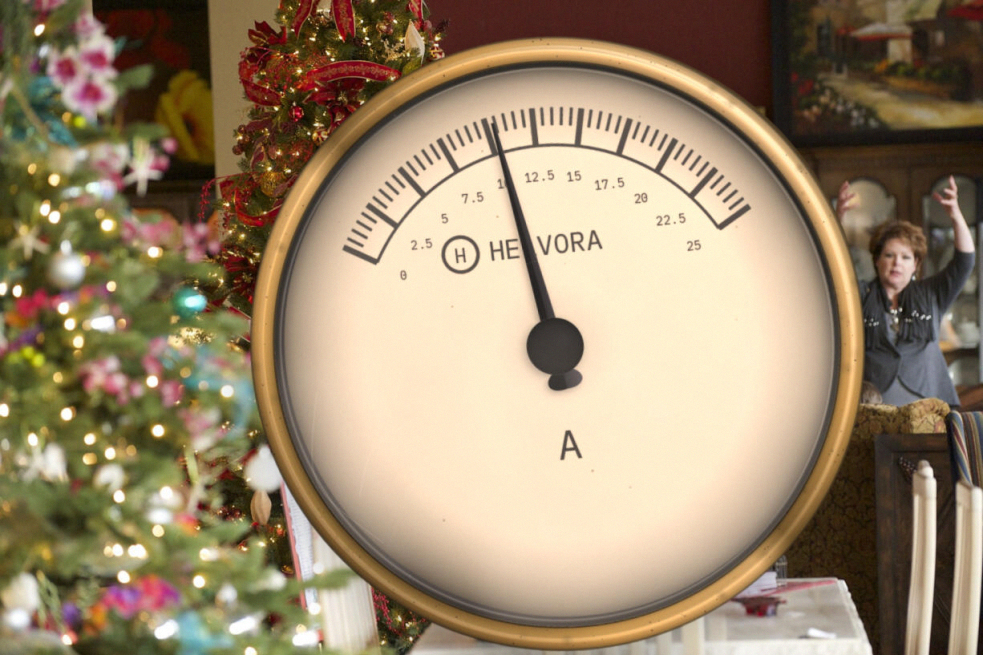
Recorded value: **10.5** A
